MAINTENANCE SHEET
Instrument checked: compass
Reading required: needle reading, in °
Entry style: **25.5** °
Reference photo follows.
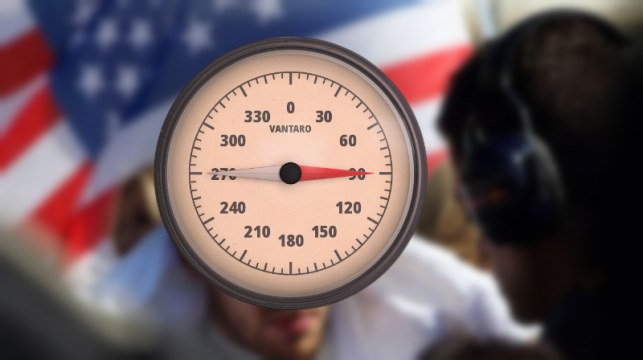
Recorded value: **90** °
